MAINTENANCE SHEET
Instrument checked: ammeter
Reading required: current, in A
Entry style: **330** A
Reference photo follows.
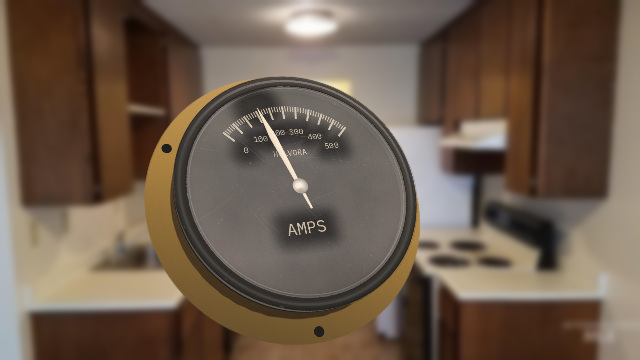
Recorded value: **150** A
